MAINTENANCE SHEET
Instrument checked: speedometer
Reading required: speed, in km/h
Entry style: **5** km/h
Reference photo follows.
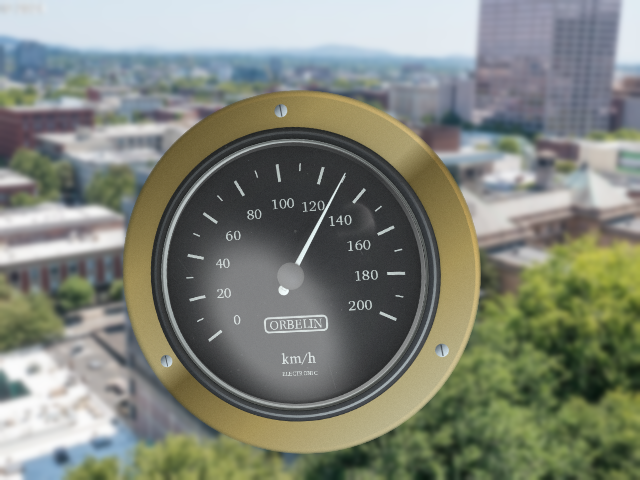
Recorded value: **130** km/h
